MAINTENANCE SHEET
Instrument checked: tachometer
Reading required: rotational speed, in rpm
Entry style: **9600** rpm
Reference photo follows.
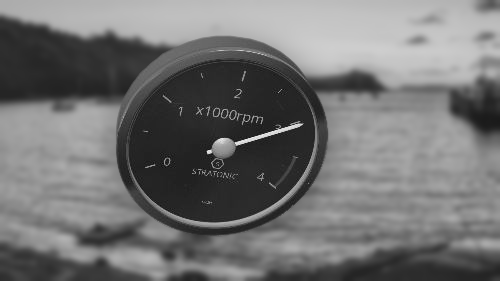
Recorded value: **3000** rpm
